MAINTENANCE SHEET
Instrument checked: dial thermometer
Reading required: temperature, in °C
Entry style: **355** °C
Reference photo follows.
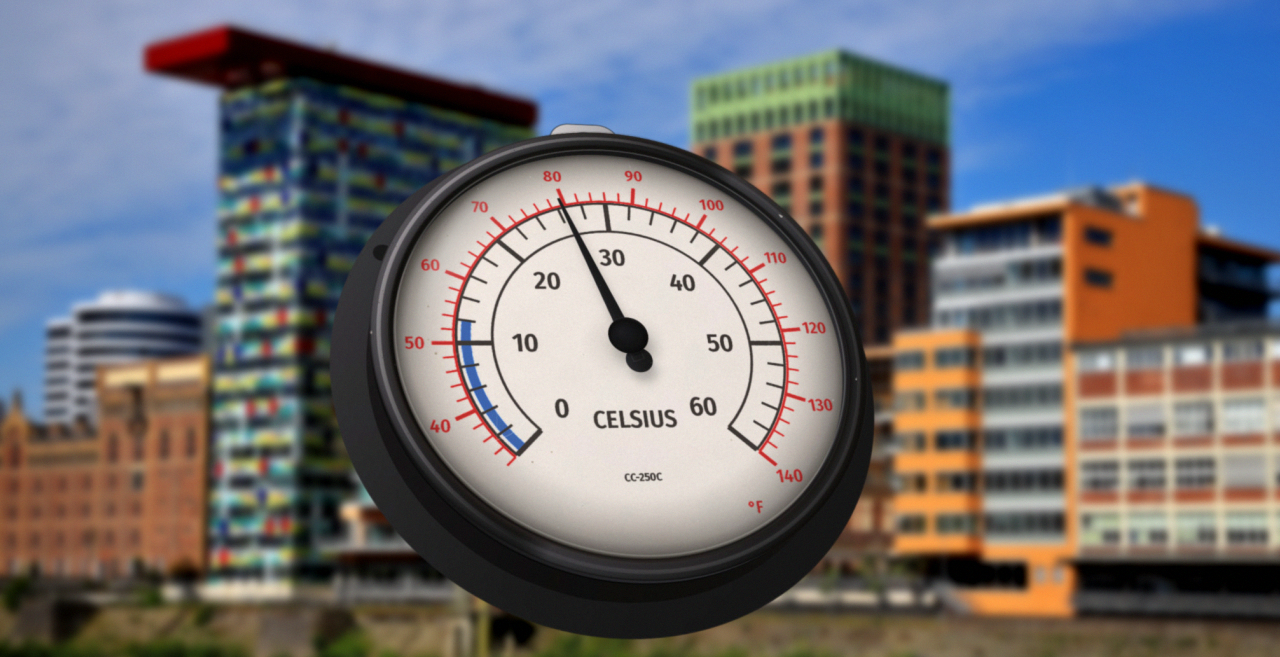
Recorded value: **26** °C
